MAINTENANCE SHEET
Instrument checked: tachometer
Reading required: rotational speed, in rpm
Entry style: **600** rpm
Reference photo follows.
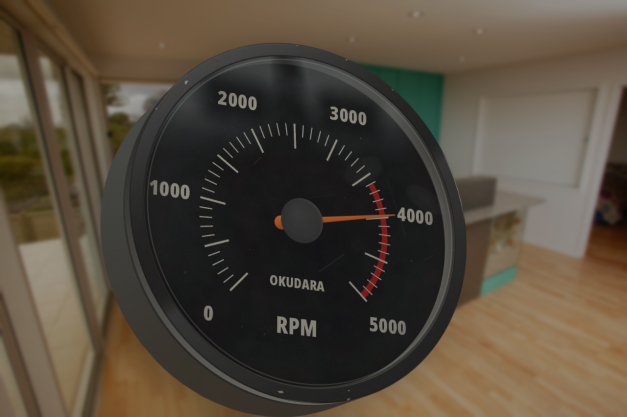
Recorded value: **4000** rpm
